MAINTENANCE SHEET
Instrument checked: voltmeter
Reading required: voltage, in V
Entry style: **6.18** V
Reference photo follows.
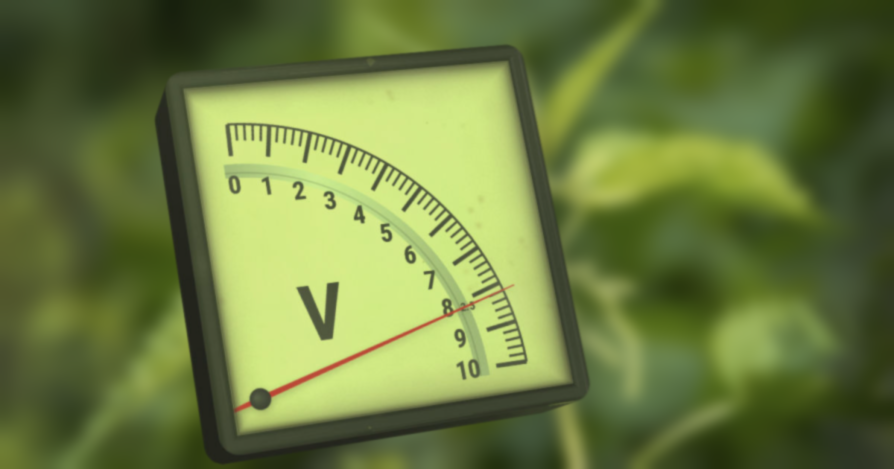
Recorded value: **8.2** V
